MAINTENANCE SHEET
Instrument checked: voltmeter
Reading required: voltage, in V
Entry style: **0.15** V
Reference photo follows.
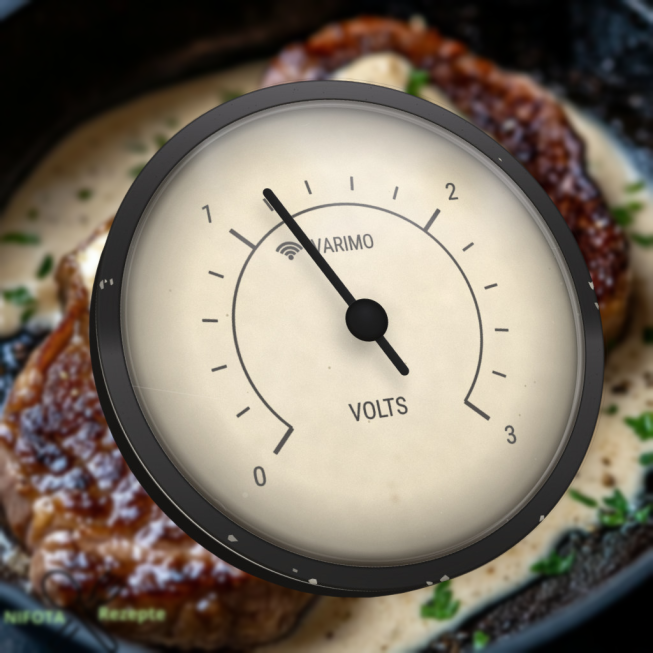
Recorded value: **1.2** V
